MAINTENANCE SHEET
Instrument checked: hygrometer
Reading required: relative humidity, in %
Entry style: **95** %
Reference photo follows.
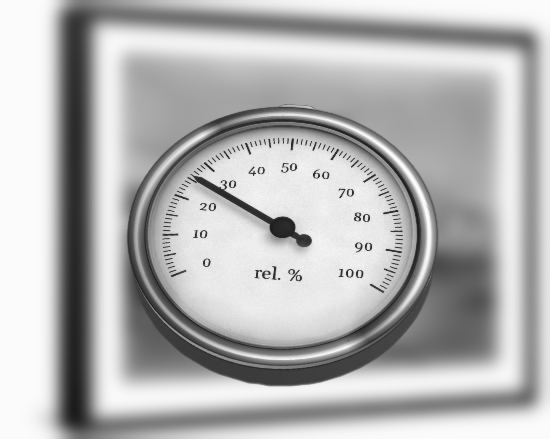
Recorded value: **25** %
